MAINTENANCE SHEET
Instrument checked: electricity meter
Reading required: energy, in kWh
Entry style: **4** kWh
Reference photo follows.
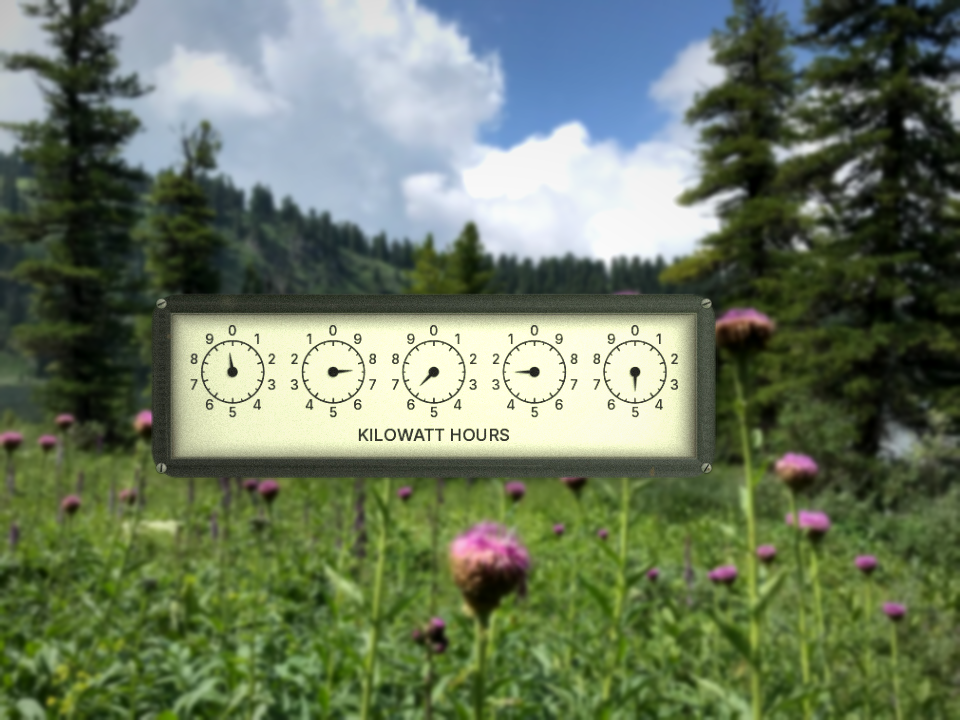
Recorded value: **97625** kWh
